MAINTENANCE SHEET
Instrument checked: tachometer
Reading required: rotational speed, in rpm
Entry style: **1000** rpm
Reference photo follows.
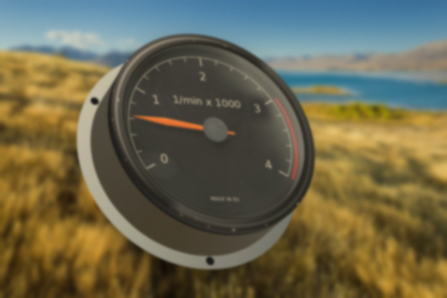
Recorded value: **600** rpm
